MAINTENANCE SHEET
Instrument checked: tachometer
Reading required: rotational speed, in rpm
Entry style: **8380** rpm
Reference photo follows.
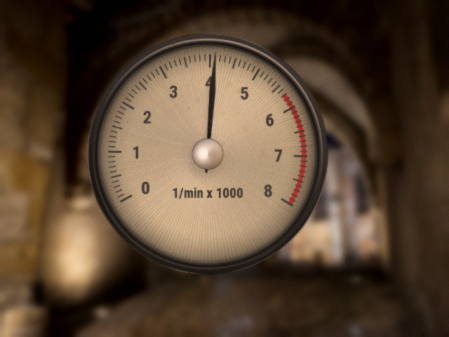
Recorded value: **4100** rpm
